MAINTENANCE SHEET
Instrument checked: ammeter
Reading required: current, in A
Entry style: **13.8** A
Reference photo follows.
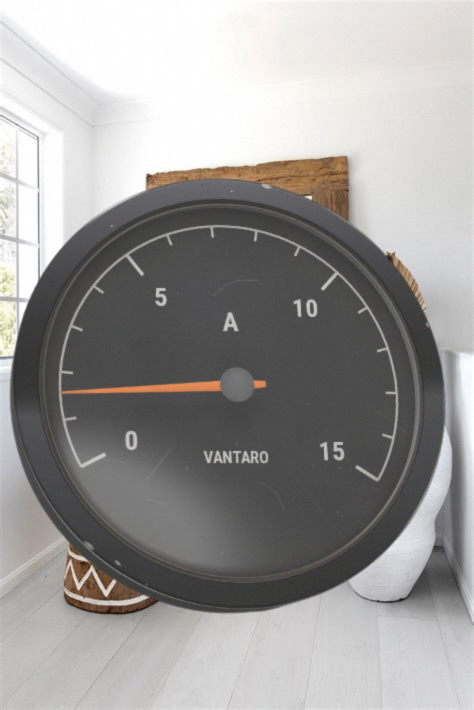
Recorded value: **1.5** A
